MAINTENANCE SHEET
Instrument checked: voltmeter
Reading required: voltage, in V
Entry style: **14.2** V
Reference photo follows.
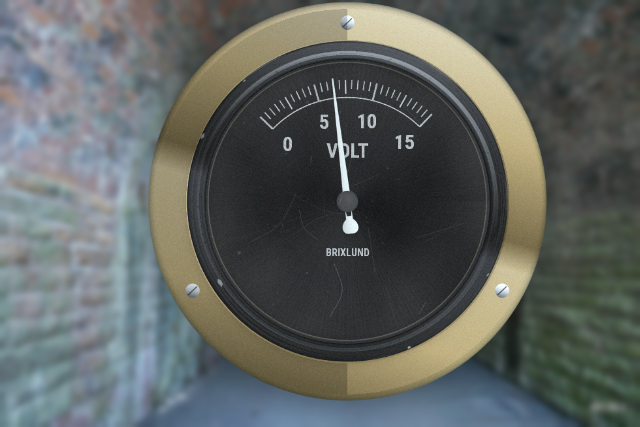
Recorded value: **6.5** V
